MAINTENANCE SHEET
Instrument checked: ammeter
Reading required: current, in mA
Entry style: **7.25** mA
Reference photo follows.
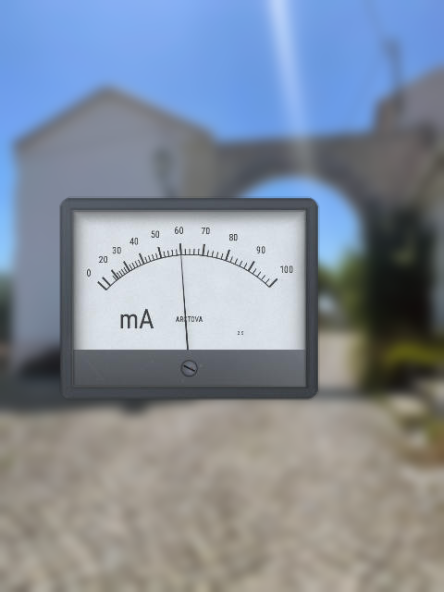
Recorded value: **60** mA
